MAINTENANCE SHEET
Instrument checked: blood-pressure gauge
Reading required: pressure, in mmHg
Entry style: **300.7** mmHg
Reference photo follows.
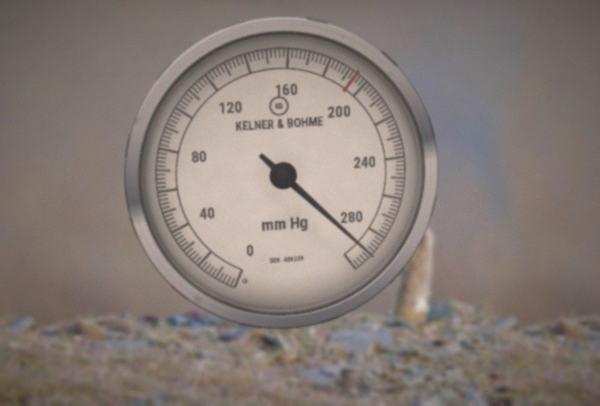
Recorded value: **290** mmHg
